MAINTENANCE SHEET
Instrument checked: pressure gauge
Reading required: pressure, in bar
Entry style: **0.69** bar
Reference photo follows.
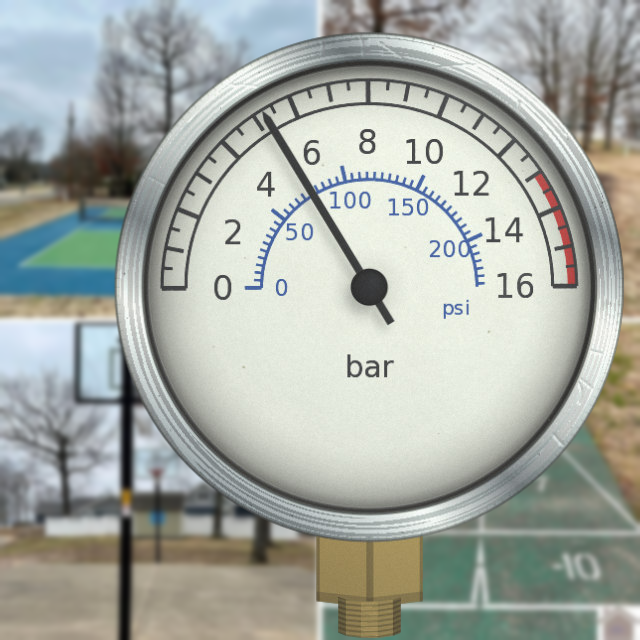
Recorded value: **5.25** bar
